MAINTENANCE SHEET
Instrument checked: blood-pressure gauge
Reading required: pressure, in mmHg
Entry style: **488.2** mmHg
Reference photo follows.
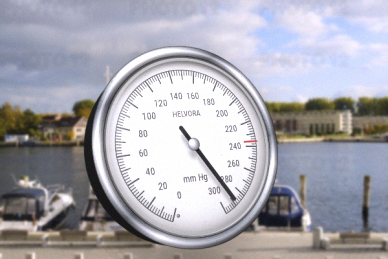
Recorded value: **290** mmHg
